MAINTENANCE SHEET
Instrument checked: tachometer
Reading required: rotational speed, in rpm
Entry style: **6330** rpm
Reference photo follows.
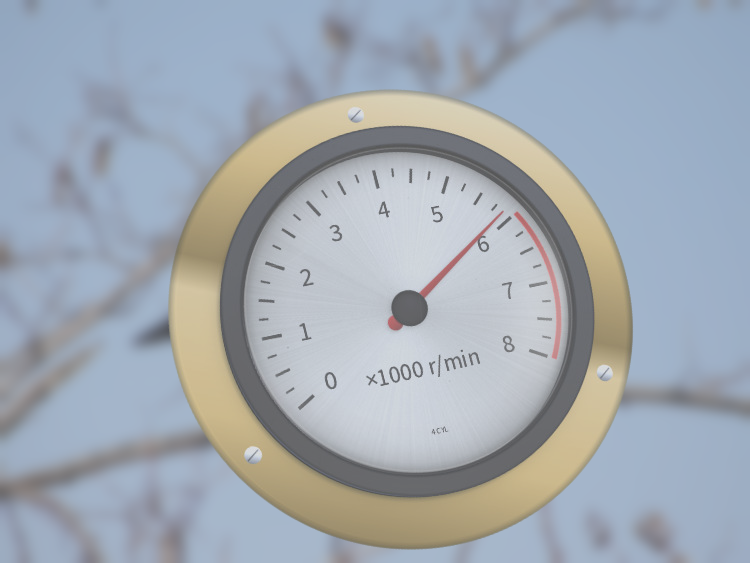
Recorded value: **5875** rpm
